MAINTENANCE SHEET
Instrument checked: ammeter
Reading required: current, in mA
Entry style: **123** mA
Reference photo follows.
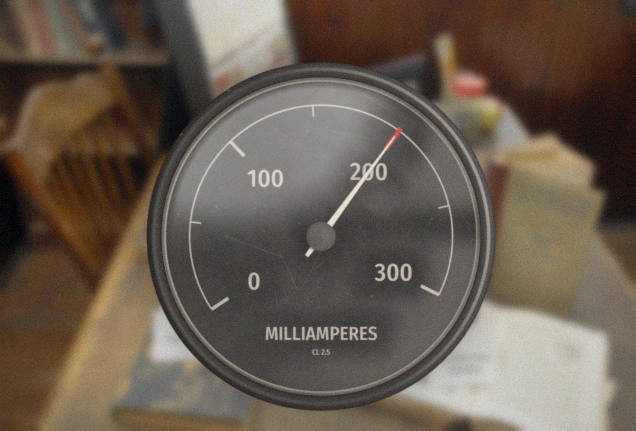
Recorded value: **200** mA
